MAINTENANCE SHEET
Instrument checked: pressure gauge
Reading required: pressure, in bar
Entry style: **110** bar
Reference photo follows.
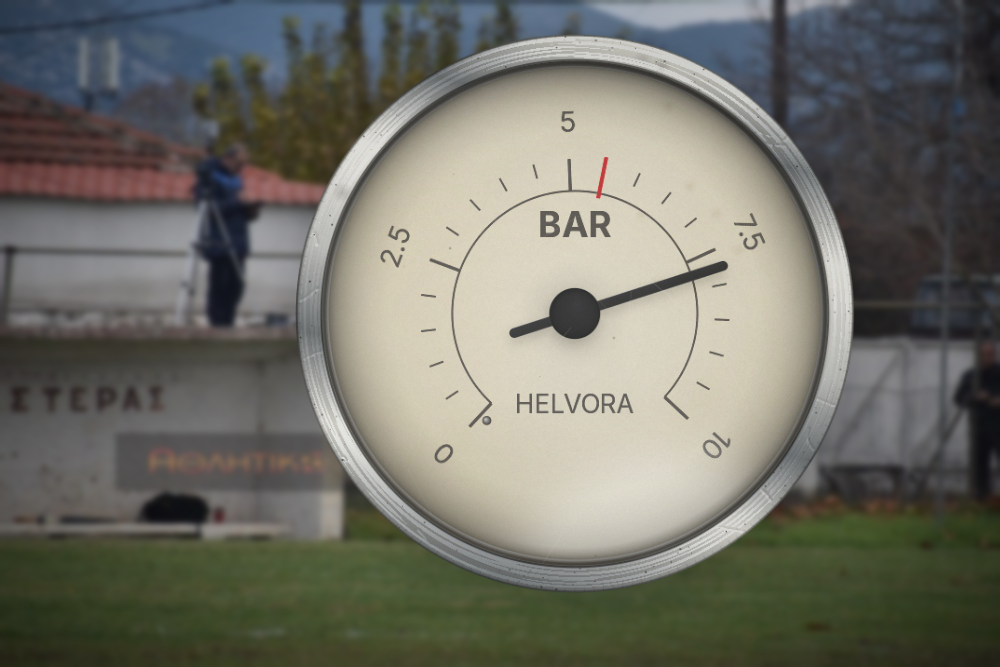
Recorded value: **7.75** bar
